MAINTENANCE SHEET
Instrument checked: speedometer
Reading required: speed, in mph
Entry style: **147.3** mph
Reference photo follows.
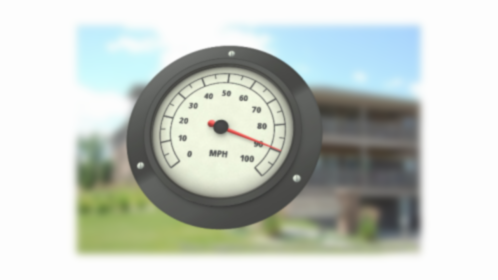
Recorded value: **90** mph
